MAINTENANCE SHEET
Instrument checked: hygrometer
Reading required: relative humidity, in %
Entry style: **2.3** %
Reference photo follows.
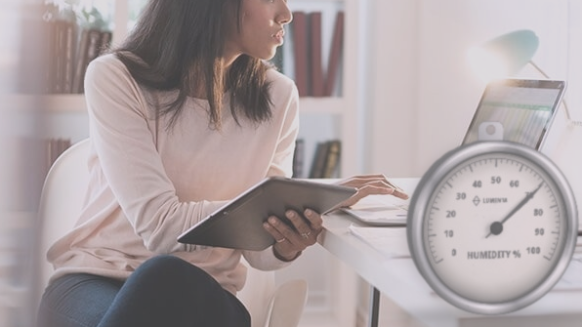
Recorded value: **70** %
